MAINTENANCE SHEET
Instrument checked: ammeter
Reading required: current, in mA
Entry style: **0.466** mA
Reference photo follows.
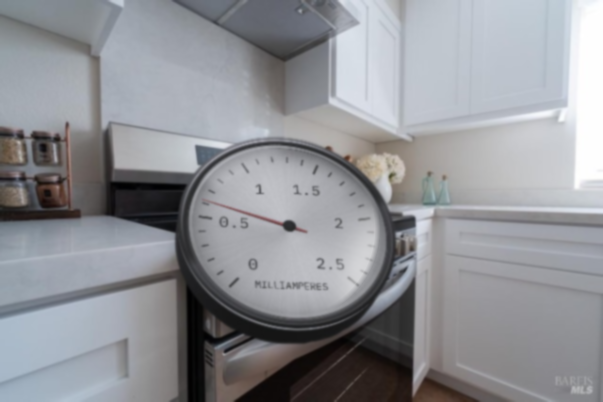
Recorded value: **0.6** mA
